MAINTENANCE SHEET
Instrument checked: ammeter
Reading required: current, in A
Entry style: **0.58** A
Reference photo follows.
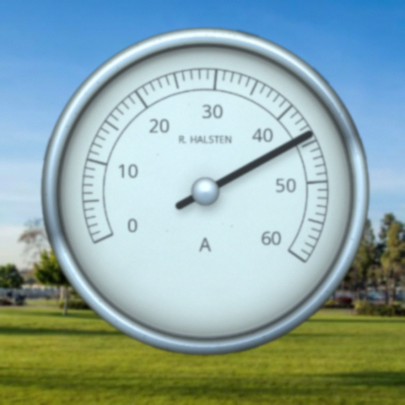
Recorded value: **44** A
